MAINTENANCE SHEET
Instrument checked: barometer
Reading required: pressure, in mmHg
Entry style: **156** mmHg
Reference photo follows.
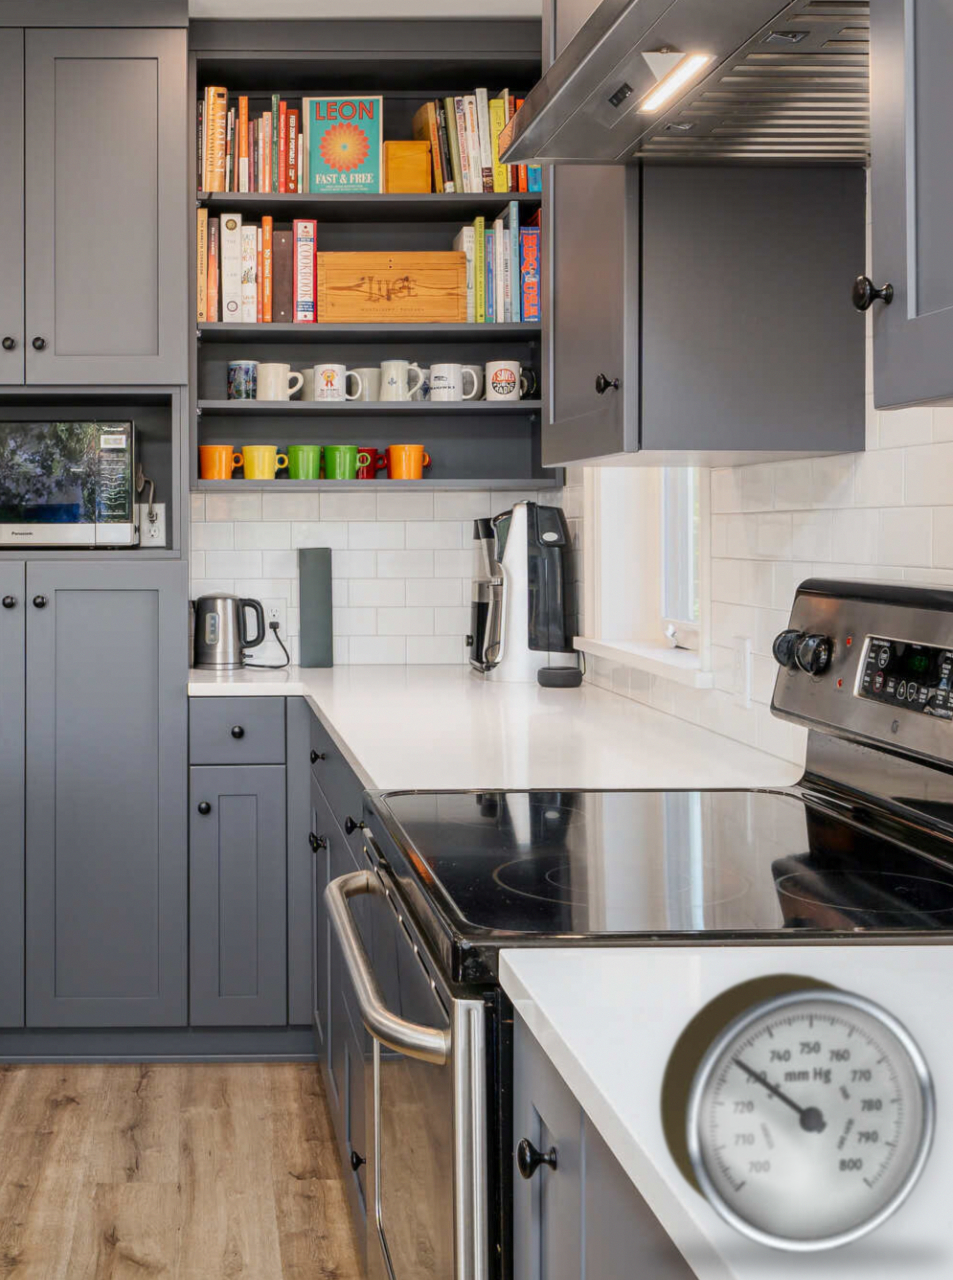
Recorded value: **730** mmHg
